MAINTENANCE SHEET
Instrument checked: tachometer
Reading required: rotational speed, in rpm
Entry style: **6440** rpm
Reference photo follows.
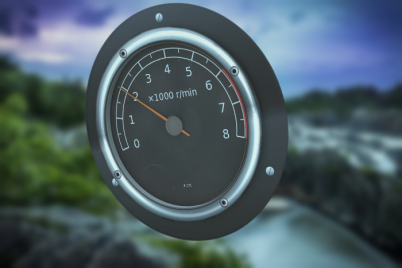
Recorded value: **2000** rpm
